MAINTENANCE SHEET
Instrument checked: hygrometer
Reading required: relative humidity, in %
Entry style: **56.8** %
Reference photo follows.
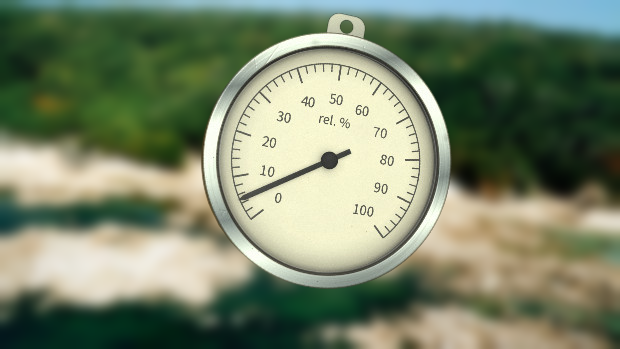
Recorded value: **5** %
